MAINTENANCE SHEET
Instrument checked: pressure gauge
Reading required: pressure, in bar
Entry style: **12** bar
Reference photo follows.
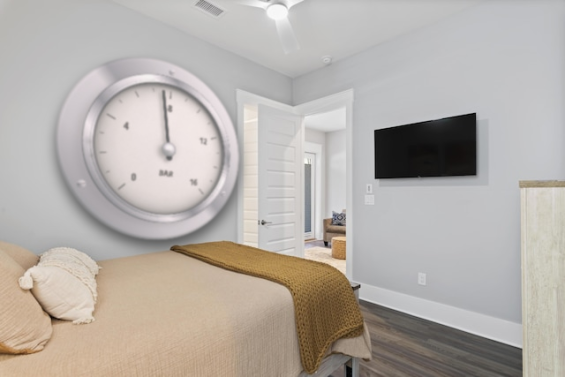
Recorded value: **7.5** bar
